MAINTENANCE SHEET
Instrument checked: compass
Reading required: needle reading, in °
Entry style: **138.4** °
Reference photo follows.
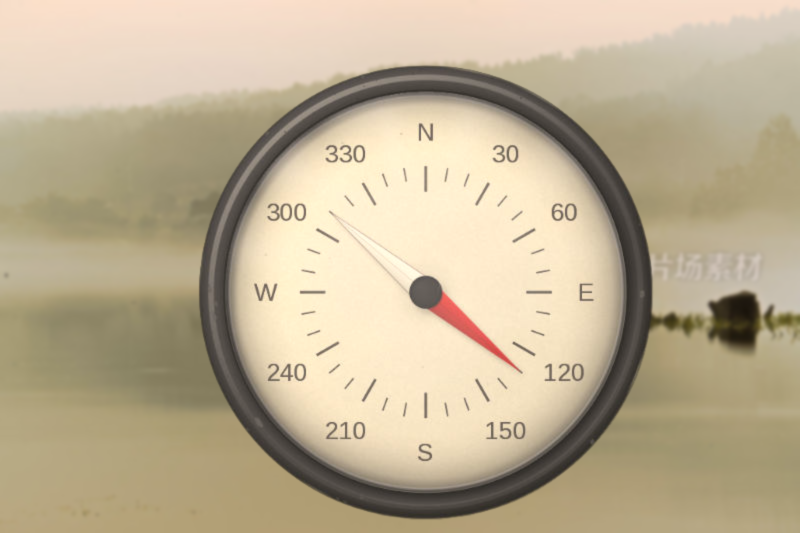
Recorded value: **130** °
